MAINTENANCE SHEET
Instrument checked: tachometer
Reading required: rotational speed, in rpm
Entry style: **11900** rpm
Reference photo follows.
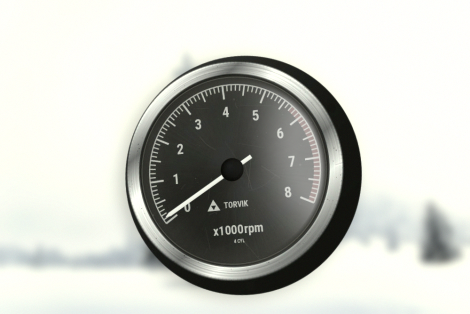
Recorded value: **100** rpm
